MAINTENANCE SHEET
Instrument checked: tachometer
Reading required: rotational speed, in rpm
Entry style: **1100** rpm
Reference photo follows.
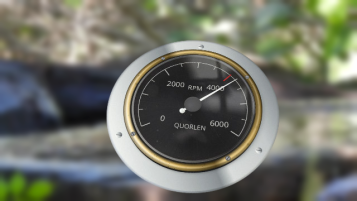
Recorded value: **4250** rpm
